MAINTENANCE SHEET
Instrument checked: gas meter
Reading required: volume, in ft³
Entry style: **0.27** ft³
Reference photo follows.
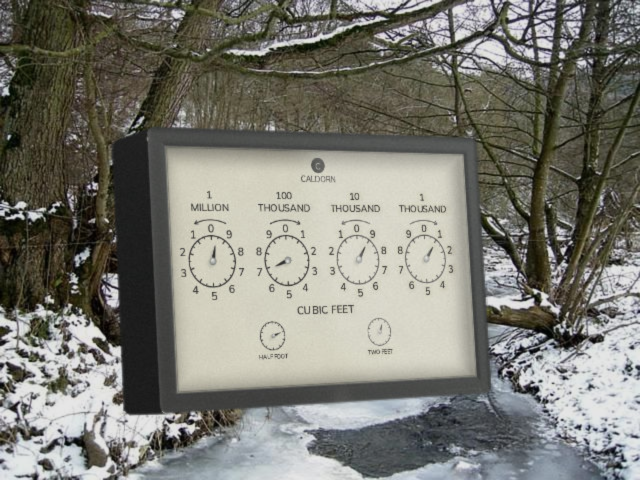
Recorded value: **969100** ft³
